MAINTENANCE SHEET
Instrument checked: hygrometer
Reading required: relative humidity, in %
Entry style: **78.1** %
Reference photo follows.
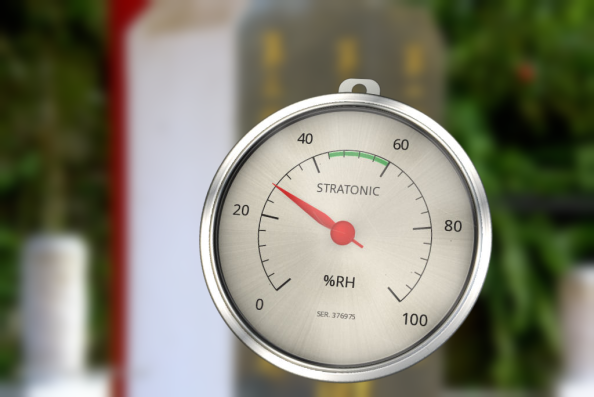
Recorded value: **28** %
